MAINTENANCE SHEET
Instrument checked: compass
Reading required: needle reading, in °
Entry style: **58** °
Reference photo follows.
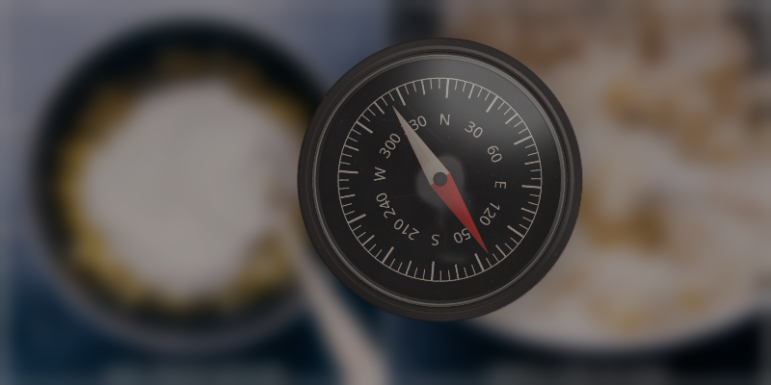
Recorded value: **142.5** °
